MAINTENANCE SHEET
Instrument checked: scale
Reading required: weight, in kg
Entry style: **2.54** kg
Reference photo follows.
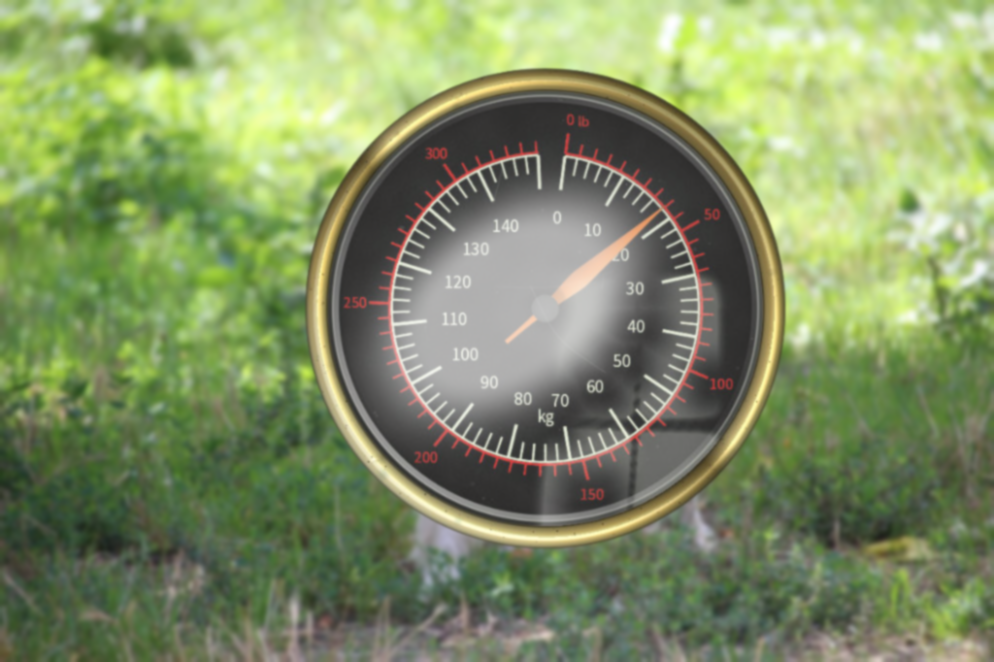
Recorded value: **18** kg
